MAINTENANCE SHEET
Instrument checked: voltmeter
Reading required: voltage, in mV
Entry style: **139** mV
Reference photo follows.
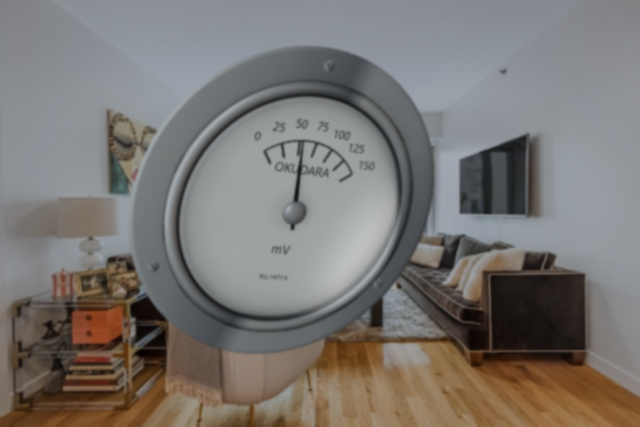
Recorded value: **50** mV
